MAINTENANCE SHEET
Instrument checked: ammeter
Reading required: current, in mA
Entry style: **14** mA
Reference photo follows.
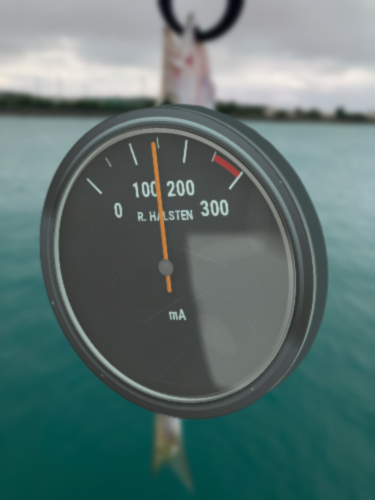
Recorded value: **150** mA
